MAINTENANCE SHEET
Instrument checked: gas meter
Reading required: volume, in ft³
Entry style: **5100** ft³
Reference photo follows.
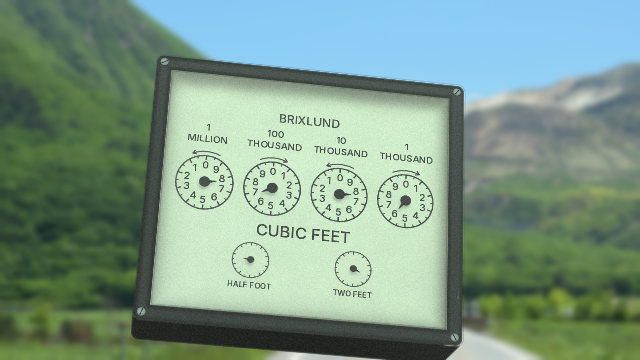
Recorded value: **767600** ft³
